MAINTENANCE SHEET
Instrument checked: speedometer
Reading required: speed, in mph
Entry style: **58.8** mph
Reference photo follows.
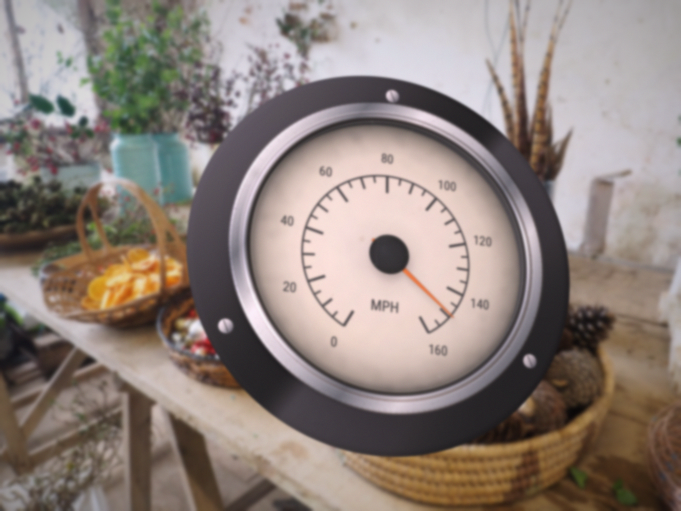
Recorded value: **150** mph
